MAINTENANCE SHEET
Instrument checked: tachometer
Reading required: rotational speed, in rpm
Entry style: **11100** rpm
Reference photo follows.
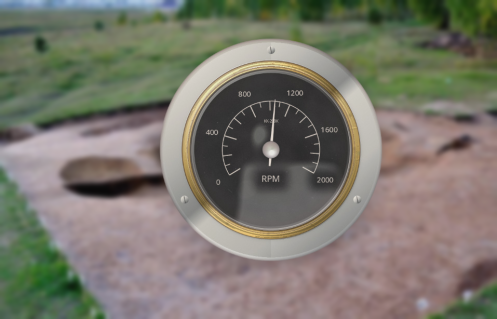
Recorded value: **1050** rpm
